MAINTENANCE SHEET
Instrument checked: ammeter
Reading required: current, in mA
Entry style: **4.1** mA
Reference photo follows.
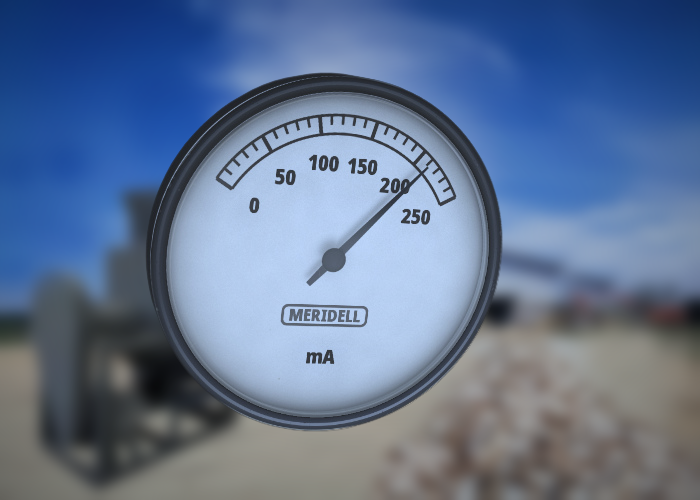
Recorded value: **210** mA
